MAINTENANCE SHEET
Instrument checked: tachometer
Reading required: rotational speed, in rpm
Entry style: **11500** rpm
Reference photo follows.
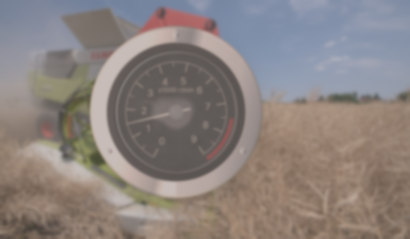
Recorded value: **1500** rpm
